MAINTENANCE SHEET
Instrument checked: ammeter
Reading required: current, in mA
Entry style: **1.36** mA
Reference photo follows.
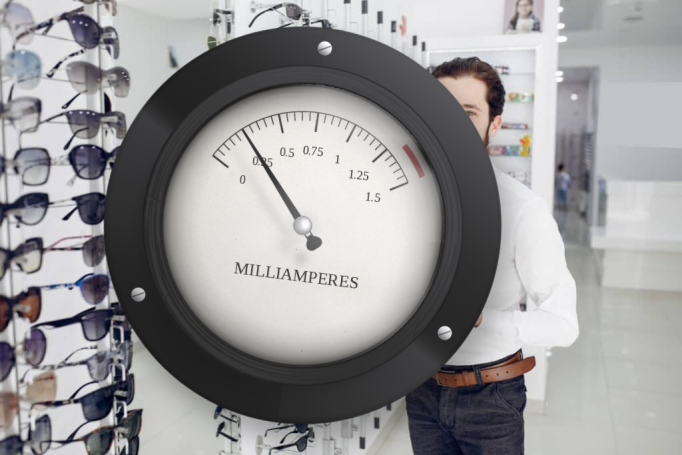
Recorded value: **0.25** mA
